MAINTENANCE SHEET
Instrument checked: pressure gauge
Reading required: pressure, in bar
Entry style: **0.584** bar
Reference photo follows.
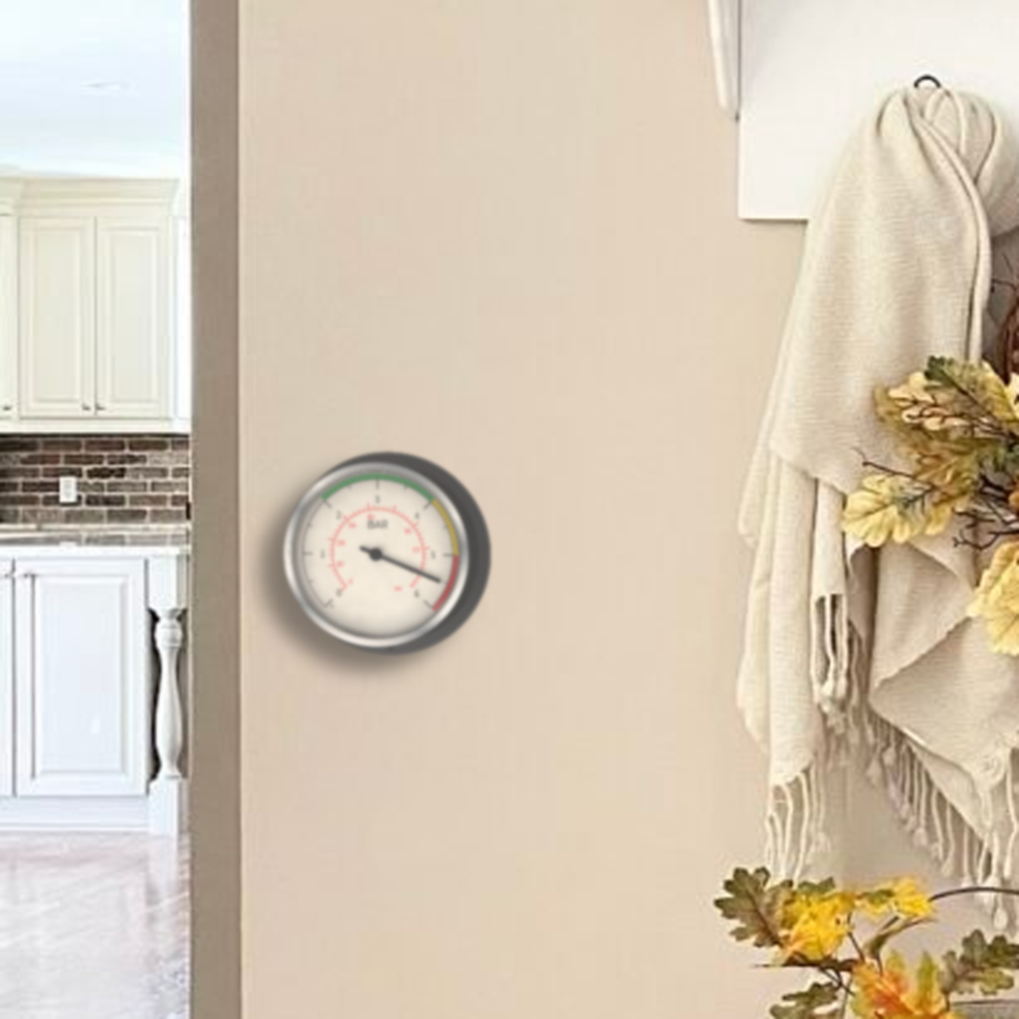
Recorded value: **5.5** bar
